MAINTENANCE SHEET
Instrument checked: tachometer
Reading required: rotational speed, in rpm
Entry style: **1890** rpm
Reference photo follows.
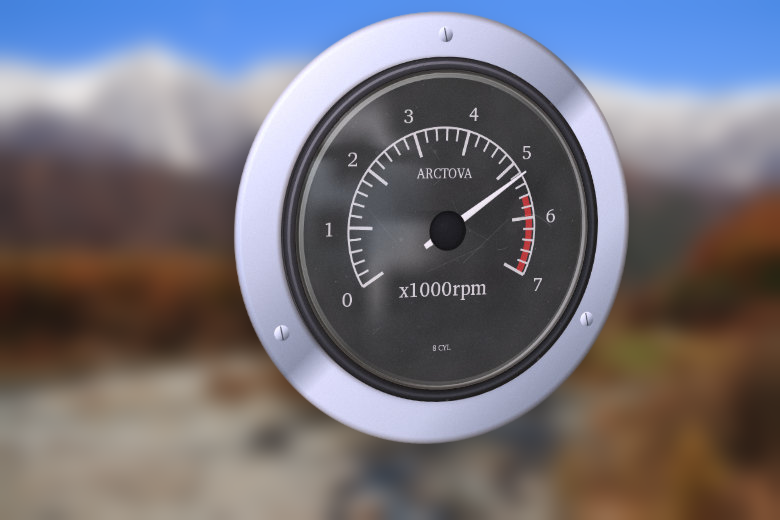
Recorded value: **5200** rpm
